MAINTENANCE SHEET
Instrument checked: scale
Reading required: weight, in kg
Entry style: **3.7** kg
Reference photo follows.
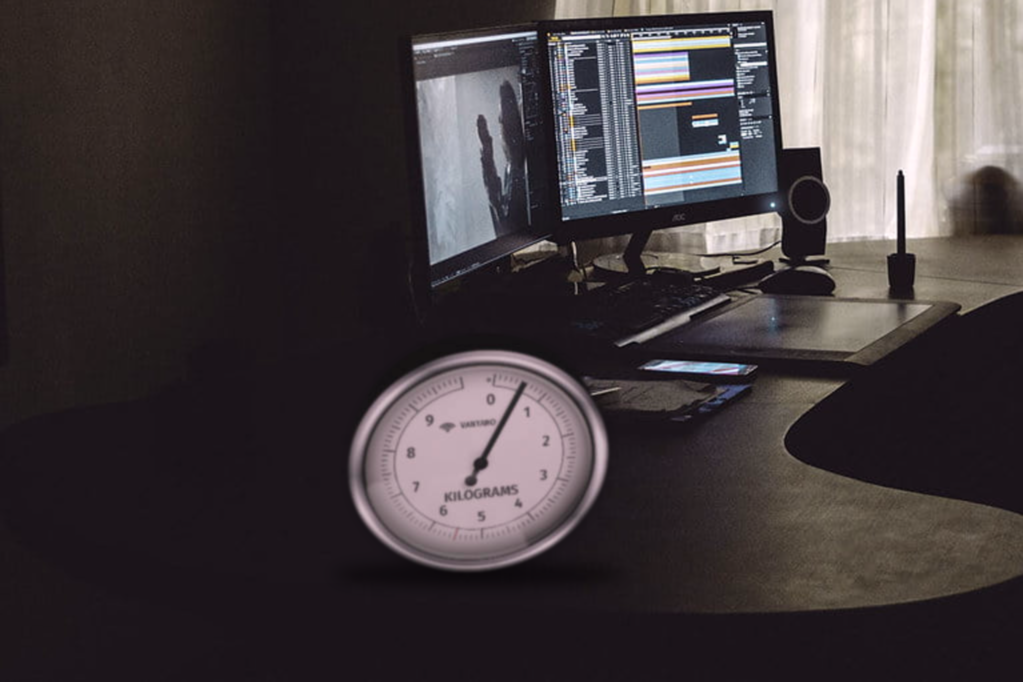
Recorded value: **0.5** kg
